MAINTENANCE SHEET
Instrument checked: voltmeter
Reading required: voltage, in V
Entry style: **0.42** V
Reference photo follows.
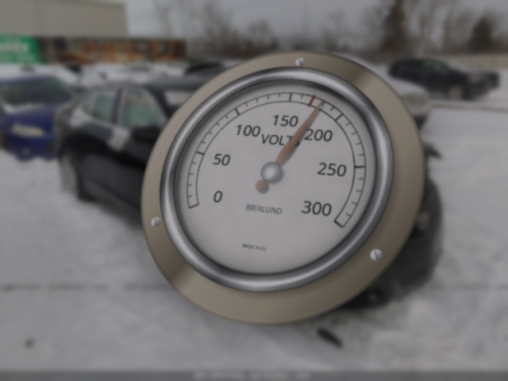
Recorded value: **180** V
